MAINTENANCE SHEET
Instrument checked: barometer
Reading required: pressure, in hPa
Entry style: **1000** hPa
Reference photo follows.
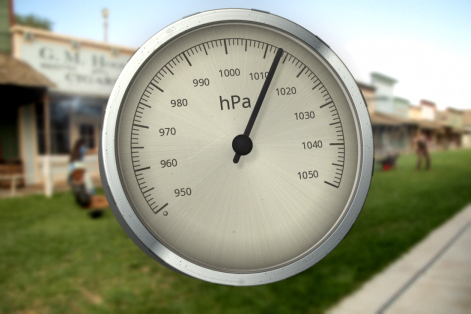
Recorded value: **1013** hPa
